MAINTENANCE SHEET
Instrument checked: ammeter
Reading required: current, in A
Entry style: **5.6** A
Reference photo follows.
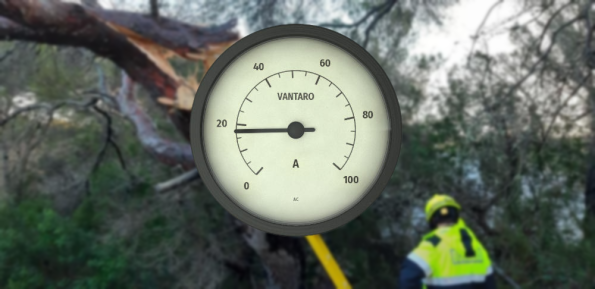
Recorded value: **17.5** A
